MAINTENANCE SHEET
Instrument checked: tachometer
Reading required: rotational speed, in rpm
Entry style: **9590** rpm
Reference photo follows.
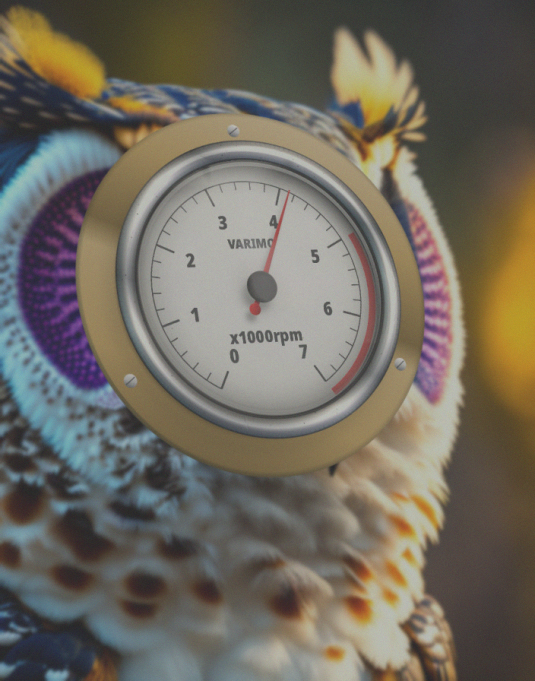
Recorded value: **4100** rpm
